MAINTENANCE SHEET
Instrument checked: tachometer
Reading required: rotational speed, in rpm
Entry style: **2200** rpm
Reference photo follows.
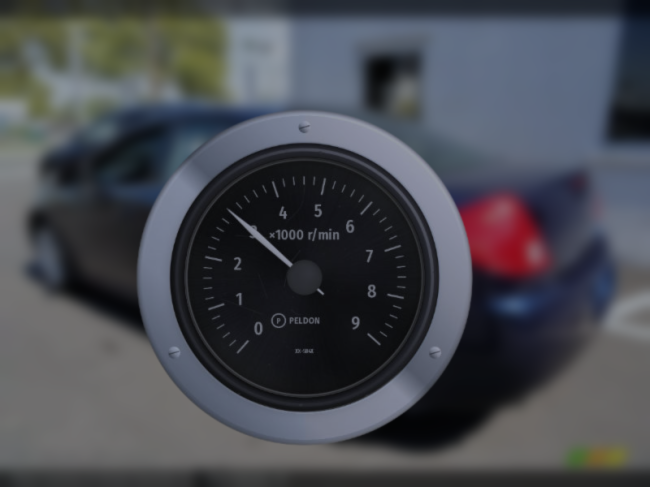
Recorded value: **3000** rpm
